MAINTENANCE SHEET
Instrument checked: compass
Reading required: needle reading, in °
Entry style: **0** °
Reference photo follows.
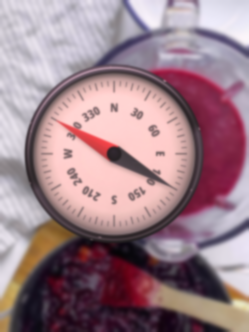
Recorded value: **300** °
